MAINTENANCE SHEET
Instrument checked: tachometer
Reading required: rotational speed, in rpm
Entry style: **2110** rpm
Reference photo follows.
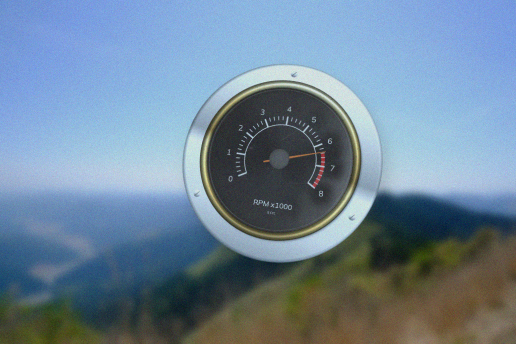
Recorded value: **6400** rpm
